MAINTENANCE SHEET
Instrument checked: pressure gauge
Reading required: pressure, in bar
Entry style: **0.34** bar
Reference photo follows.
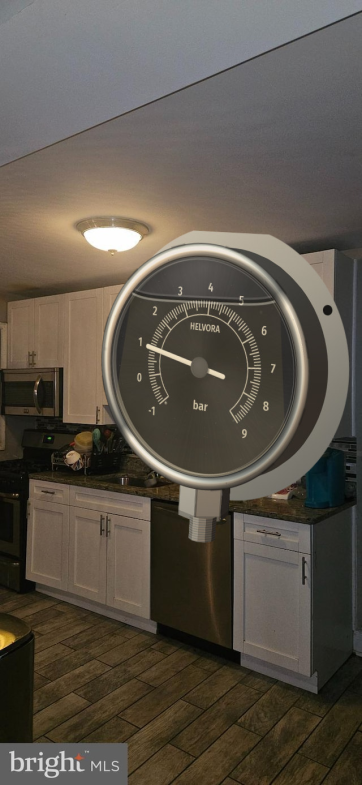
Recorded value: **1** bar
